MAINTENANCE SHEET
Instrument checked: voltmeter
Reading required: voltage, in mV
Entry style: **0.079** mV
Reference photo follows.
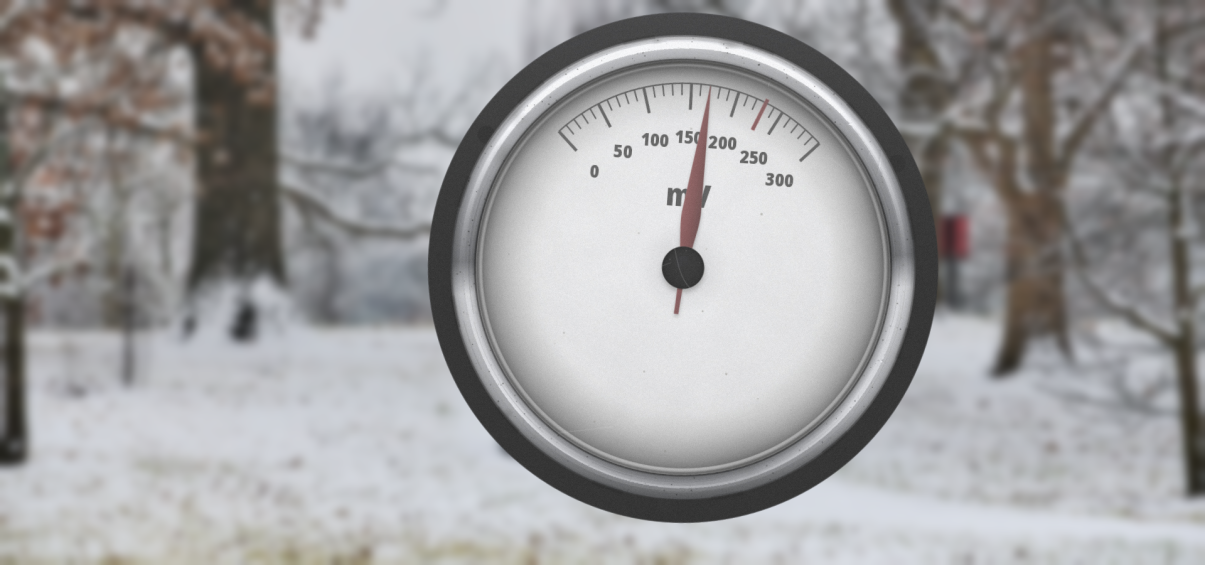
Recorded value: **170** mV
